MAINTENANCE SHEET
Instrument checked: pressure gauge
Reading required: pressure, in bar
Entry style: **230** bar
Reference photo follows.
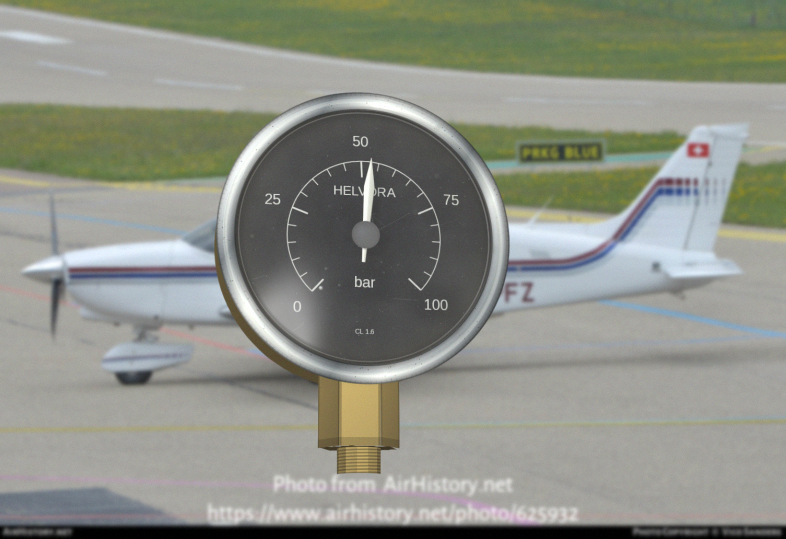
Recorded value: **52.5** bar
